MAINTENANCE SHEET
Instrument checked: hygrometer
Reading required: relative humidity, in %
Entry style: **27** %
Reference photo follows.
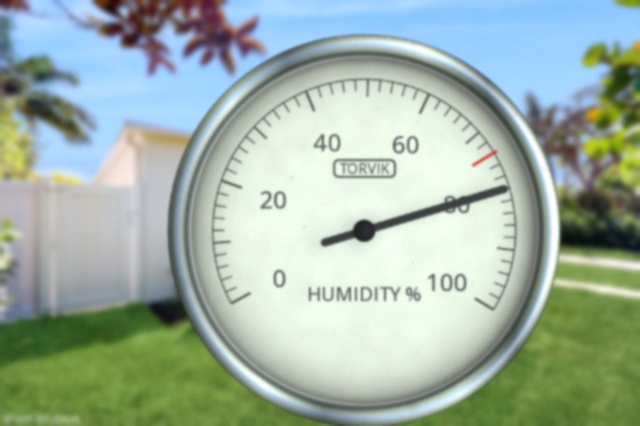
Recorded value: **80** %
